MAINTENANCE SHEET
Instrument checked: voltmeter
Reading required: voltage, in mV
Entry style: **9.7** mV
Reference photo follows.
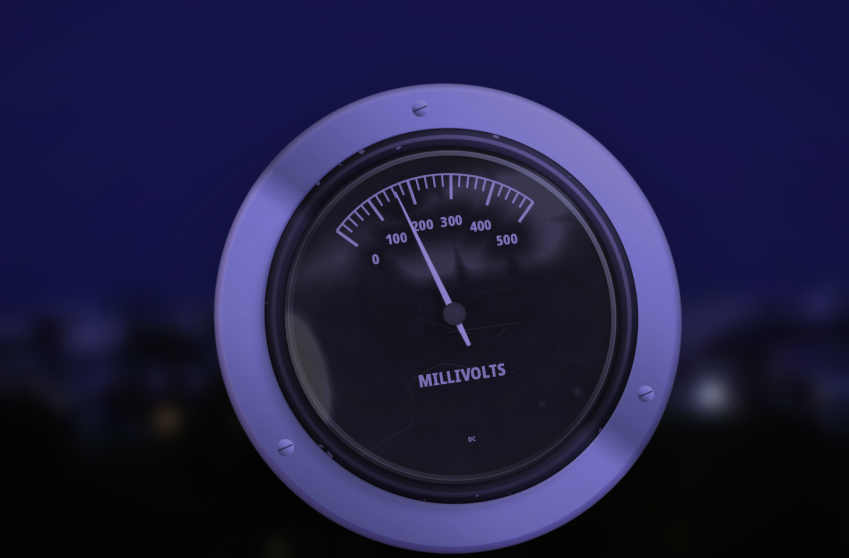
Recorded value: **160** mV
